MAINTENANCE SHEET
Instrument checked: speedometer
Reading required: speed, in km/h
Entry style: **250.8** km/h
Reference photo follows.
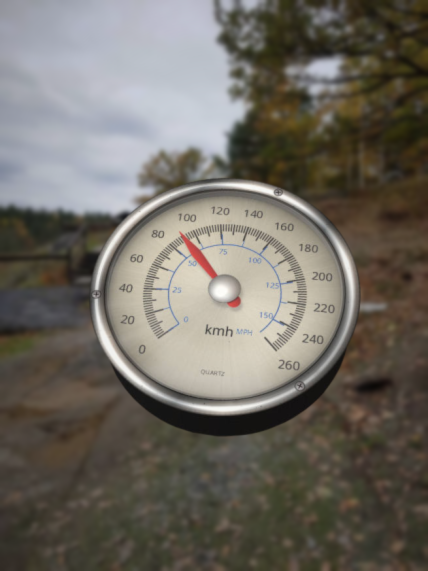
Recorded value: **90** km/h
